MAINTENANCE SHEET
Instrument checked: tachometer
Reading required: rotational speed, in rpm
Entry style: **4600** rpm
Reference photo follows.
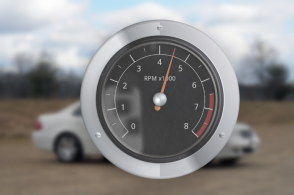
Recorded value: **4500** rpm
